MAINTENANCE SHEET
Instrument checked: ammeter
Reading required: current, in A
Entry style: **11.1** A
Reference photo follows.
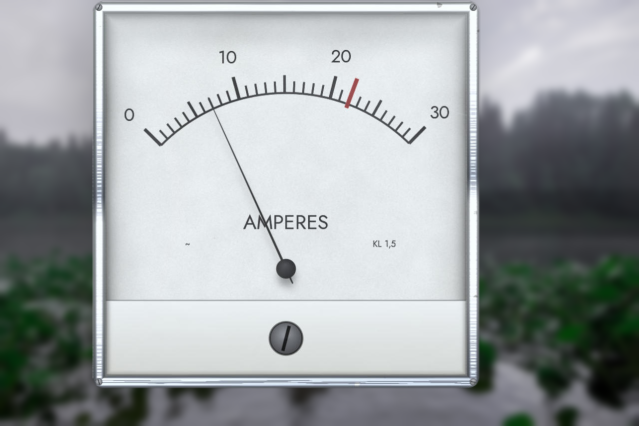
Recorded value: **7** A
